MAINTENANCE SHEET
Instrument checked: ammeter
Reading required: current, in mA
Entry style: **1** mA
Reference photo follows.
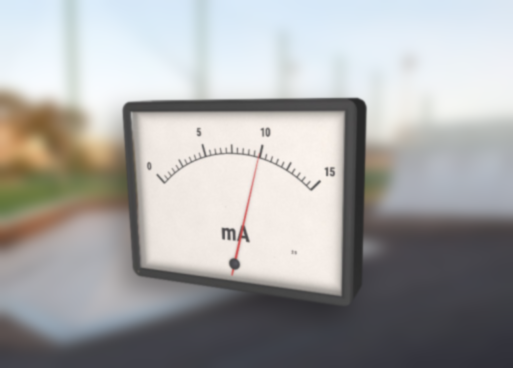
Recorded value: **10** mA
